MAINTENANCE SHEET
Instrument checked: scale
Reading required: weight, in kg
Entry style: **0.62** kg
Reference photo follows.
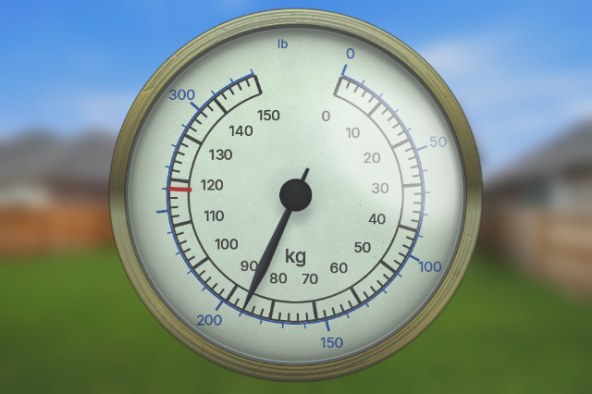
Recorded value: **86** kg
